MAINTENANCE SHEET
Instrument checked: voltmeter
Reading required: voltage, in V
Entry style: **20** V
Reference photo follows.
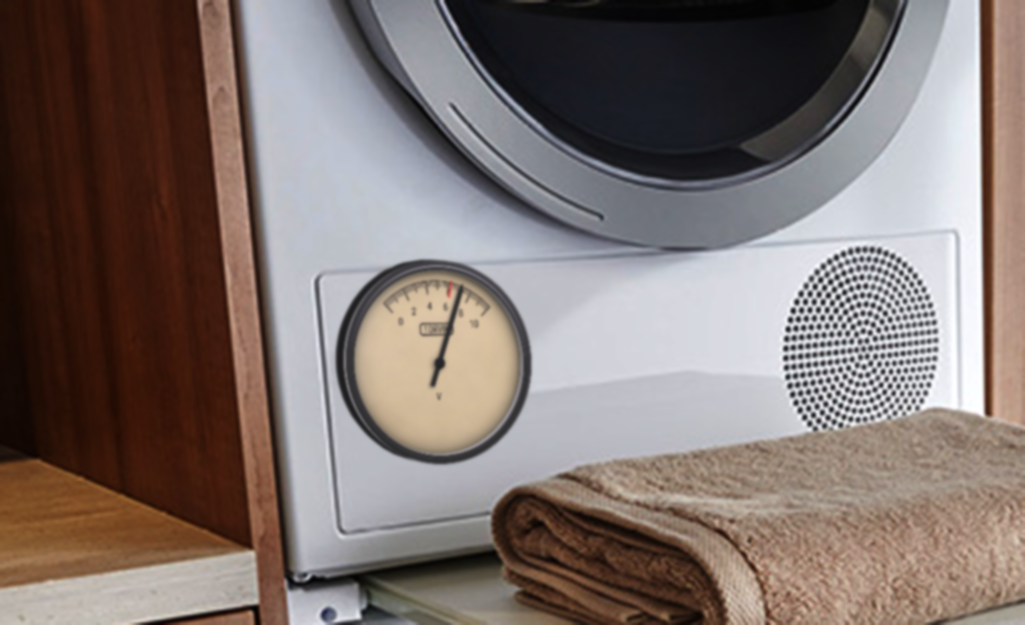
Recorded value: **7** V
